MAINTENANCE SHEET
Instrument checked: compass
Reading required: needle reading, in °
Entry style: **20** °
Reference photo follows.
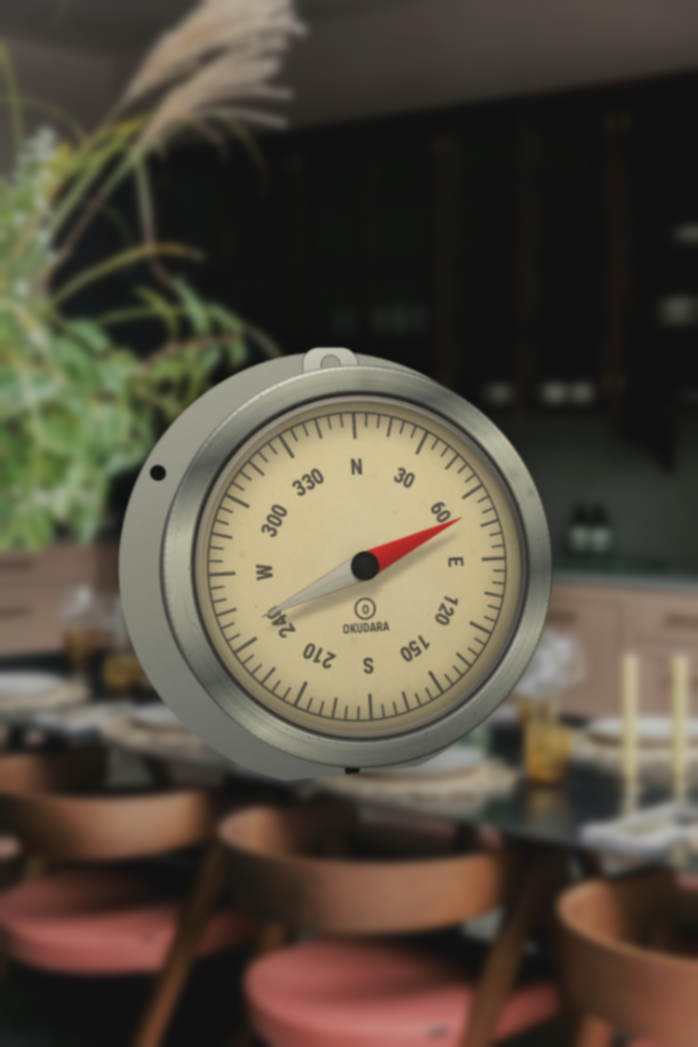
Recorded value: **67.5** °
